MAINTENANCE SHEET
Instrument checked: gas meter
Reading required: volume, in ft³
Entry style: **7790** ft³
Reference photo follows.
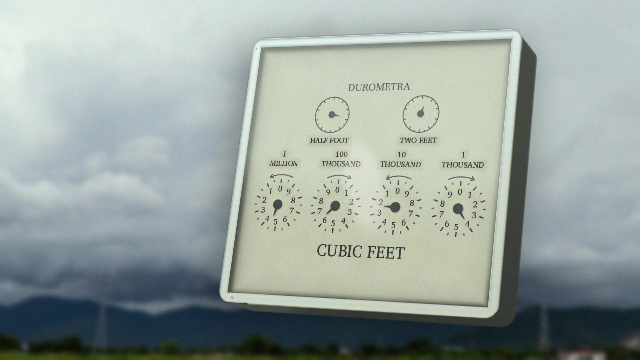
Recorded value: **462400** ft³
